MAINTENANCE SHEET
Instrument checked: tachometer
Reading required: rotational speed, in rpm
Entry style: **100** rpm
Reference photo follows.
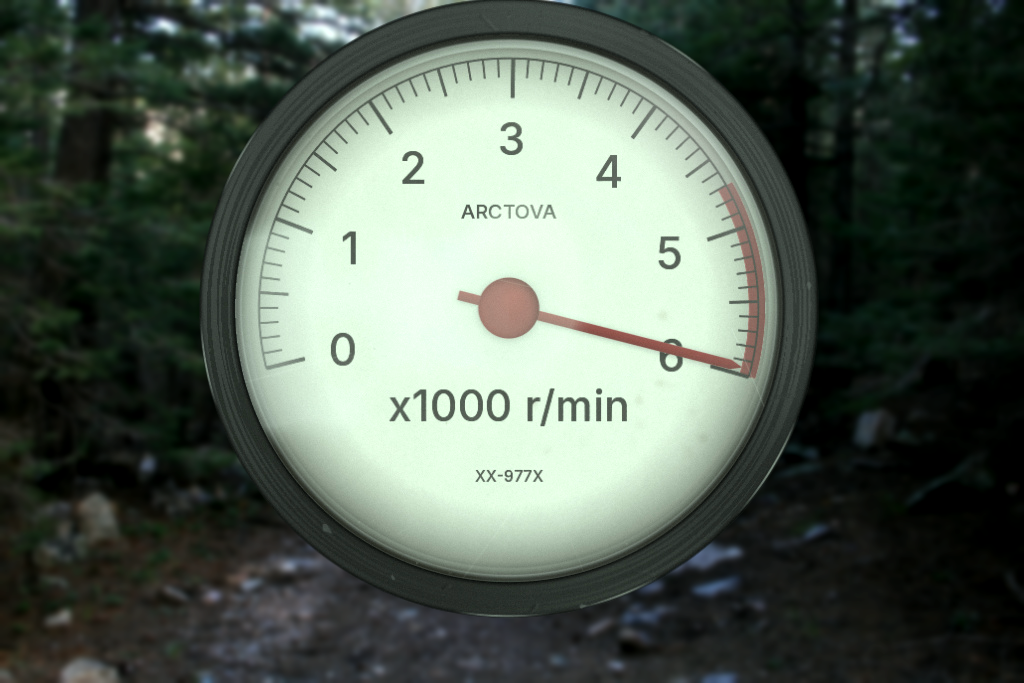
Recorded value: **5950** rpm
